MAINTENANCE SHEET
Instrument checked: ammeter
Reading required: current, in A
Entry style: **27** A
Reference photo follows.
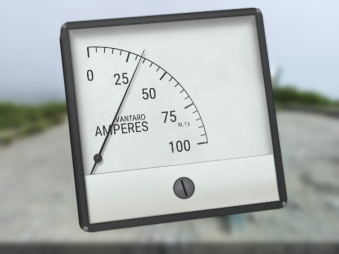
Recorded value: **32.5** A
